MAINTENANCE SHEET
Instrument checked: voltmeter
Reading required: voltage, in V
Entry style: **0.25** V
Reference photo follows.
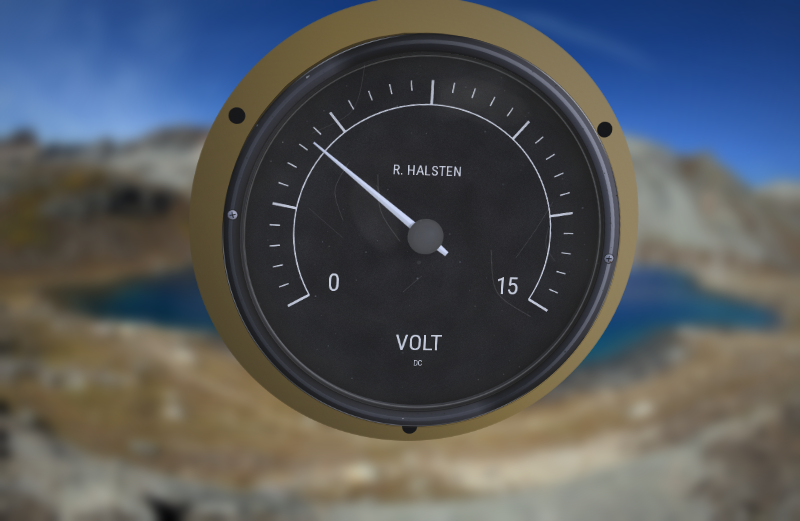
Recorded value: **4.25** V
